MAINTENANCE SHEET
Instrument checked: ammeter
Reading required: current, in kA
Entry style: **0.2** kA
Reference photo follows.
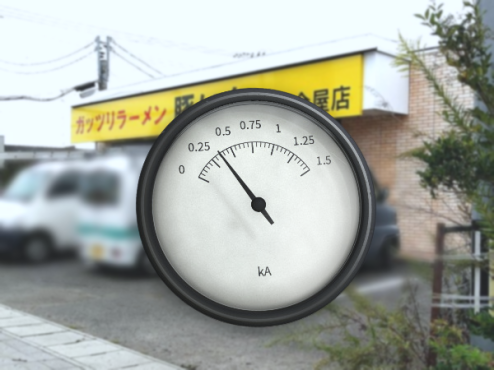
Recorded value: **0.35** kA
